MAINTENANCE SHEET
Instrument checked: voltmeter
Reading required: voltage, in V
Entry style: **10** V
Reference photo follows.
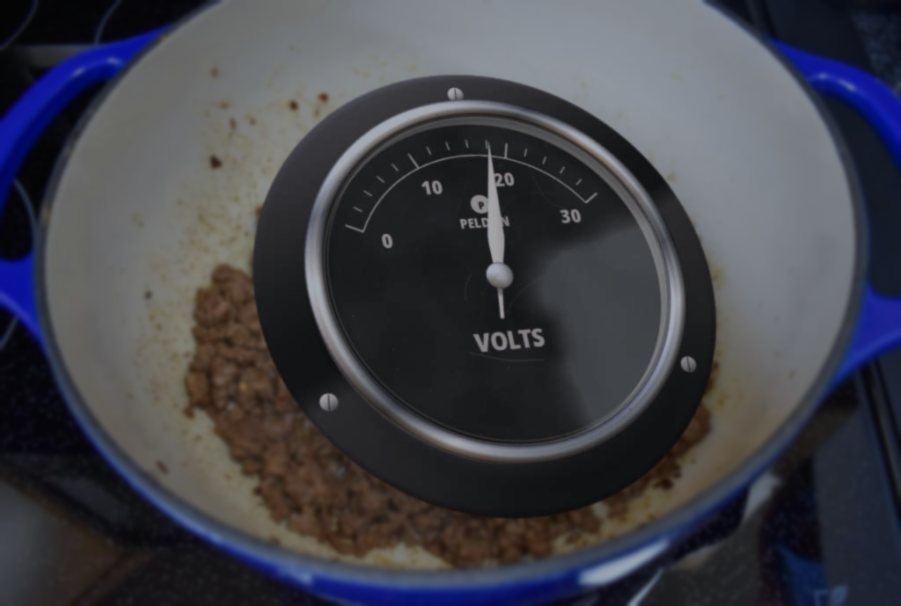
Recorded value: **18** V
